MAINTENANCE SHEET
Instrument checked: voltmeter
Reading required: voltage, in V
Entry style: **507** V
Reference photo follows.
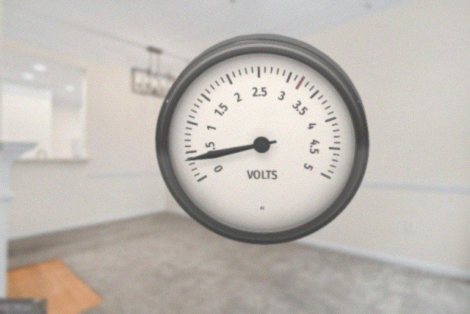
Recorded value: **0.4** V
